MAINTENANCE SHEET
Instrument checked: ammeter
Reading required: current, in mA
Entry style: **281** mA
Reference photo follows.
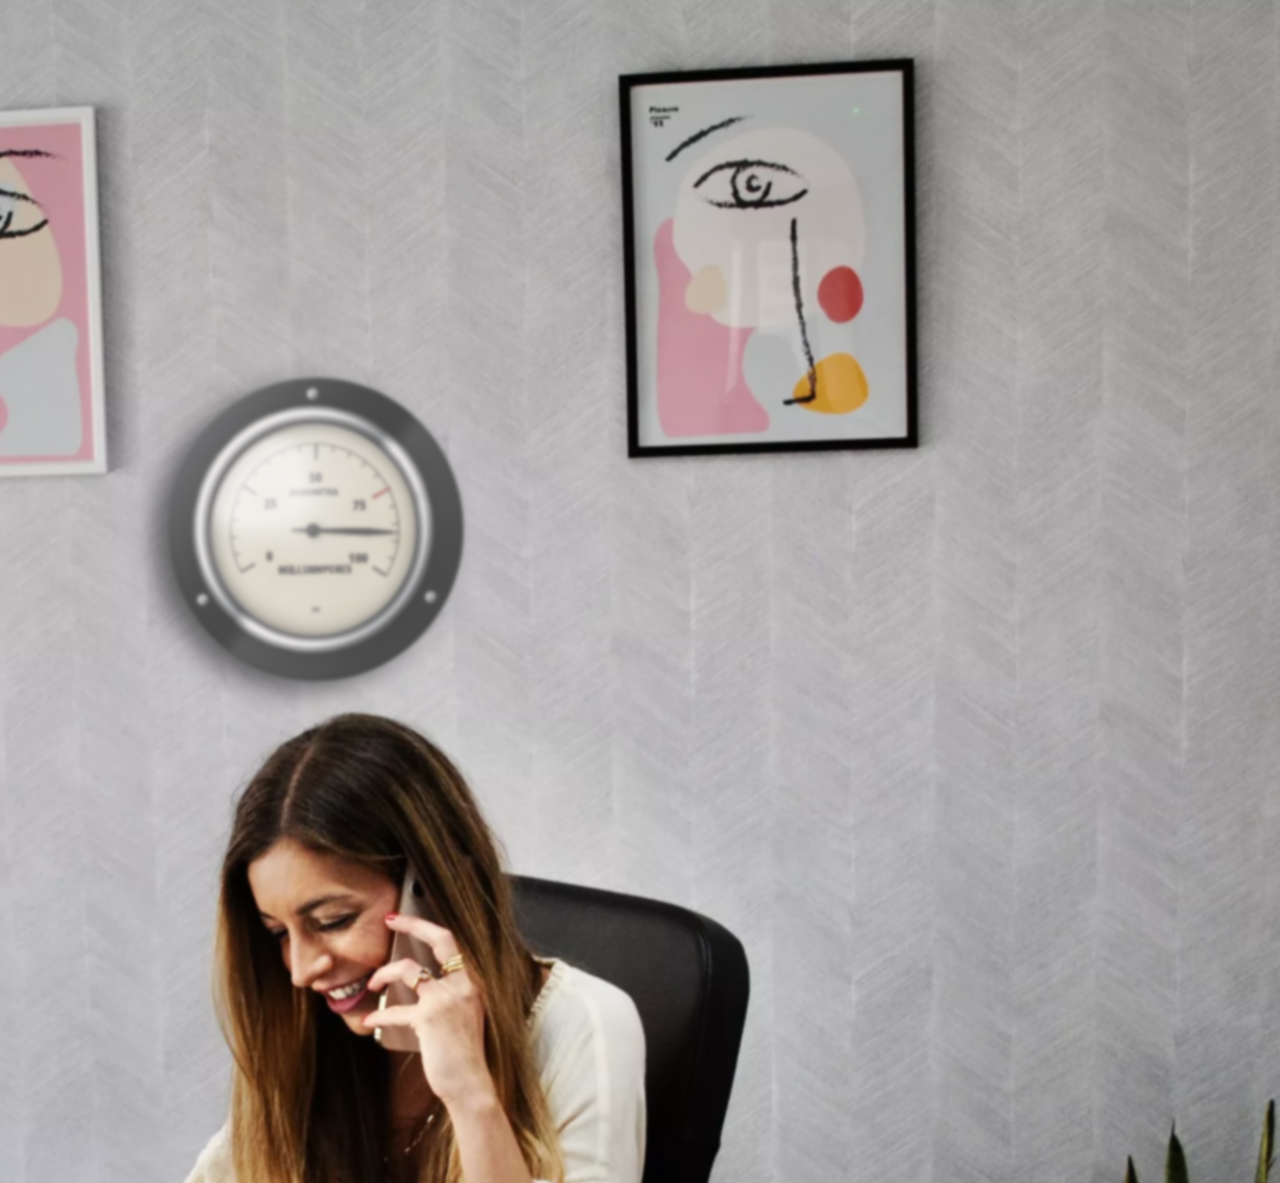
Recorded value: **87.5** mA
